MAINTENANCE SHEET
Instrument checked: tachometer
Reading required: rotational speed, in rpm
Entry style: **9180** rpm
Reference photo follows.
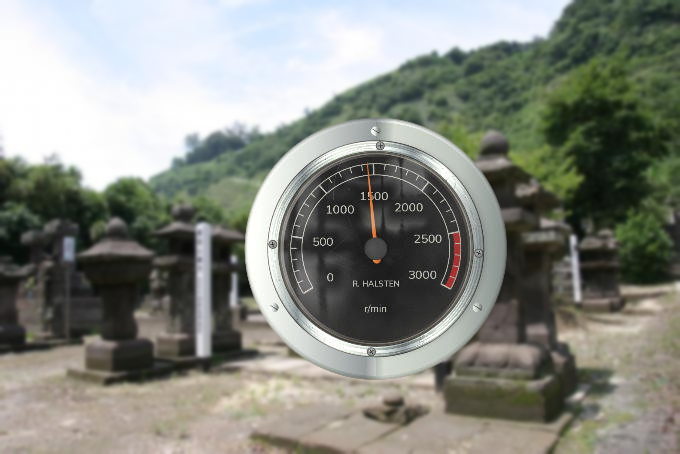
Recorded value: **1450** rpm
